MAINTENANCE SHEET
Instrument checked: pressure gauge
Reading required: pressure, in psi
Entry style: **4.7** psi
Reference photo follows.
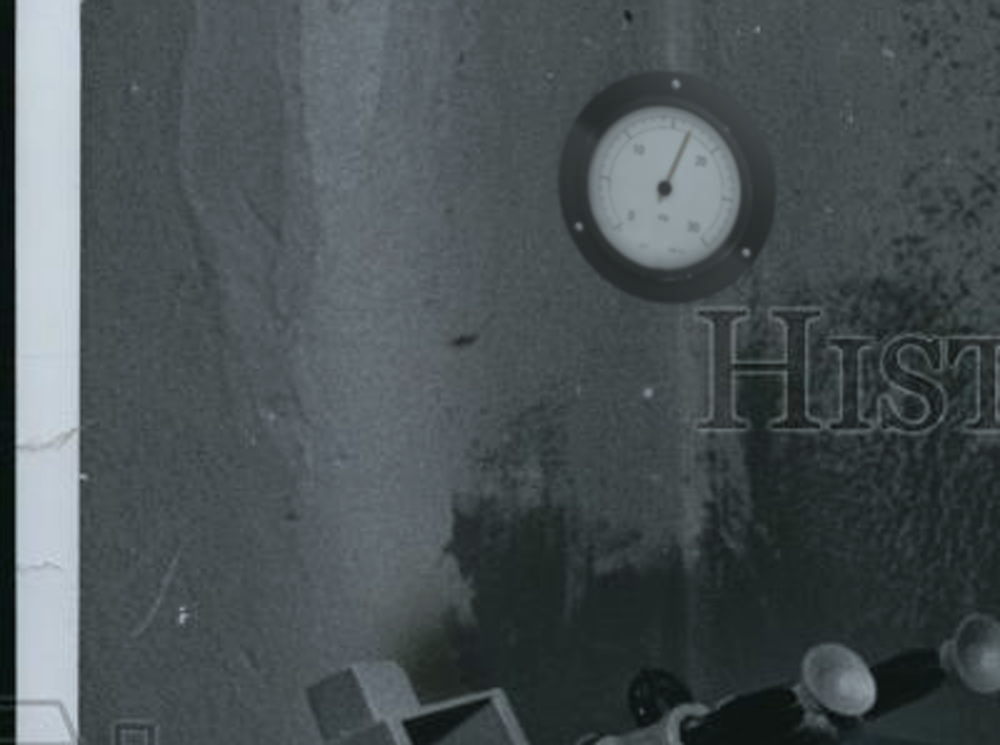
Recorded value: **17** psi
